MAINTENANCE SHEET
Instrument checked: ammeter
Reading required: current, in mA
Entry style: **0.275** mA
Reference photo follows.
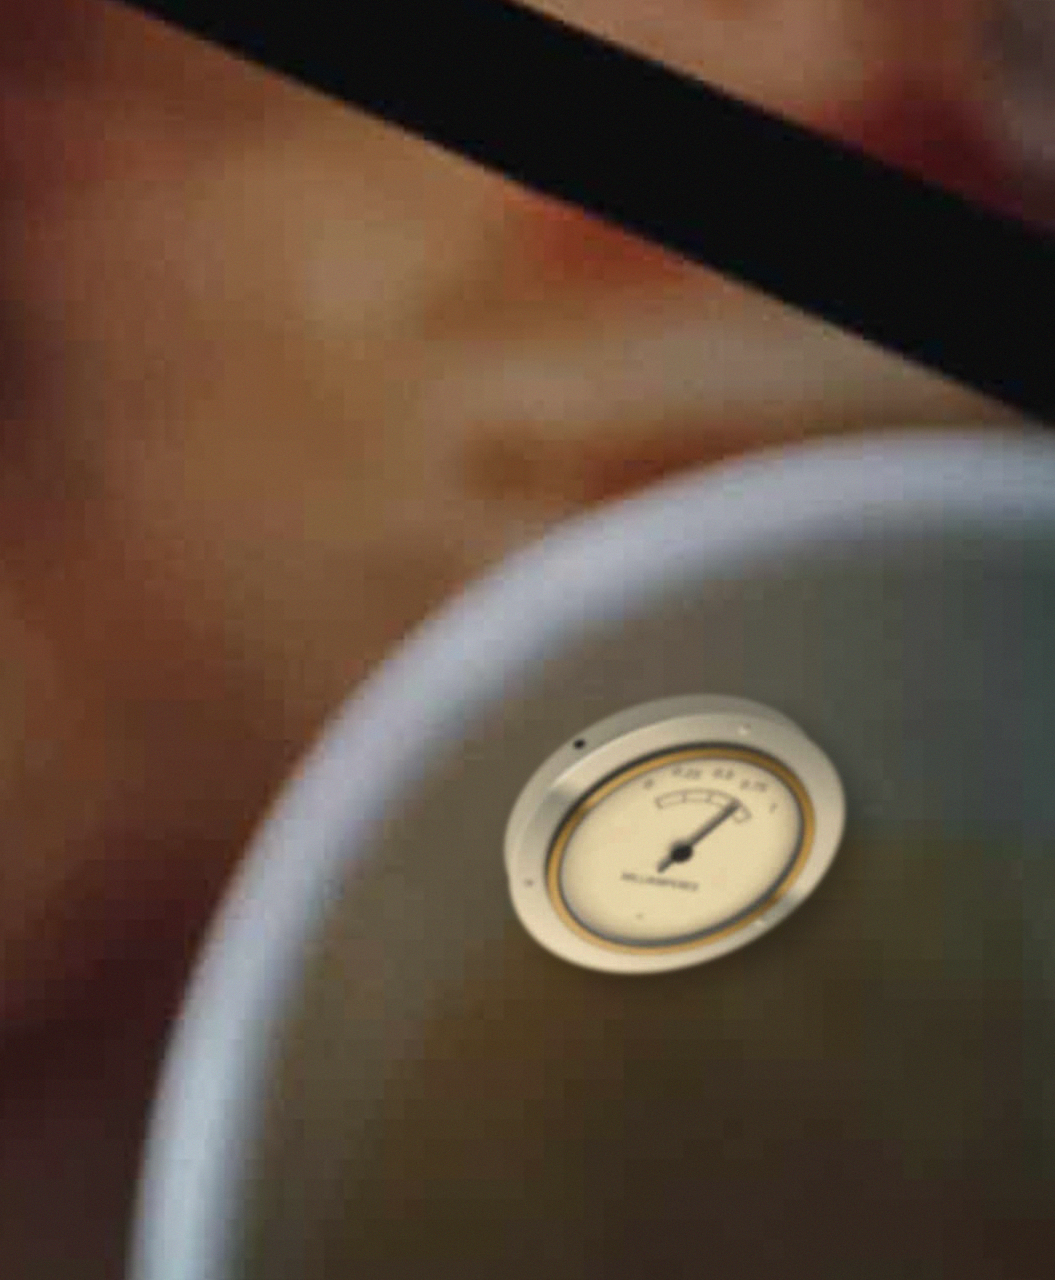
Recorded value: **0.75** mA
